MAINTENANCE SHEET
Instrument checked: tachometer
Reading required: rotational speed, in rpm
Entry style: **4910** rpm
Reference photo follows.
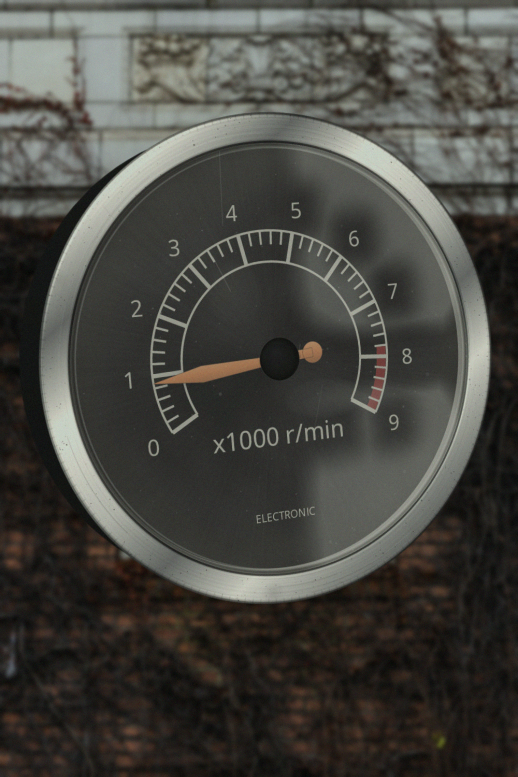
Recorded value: **900** rpm
